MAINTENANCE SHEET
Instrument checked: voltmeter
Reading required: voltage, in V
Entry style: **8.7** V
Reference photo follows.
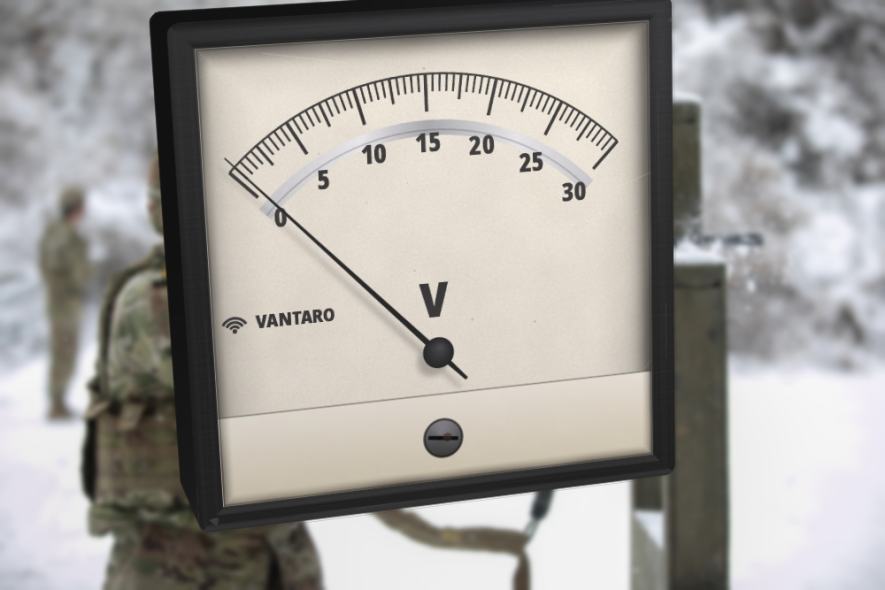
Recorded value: **0.5** V
